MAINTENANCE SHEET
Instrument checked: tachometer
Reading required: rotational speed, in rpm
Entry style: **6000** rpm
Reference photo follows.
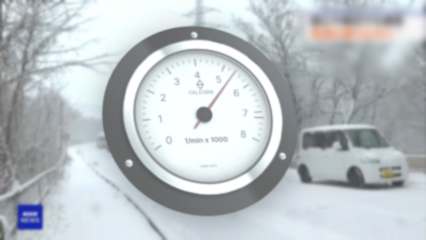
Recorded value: **5400** rpm
